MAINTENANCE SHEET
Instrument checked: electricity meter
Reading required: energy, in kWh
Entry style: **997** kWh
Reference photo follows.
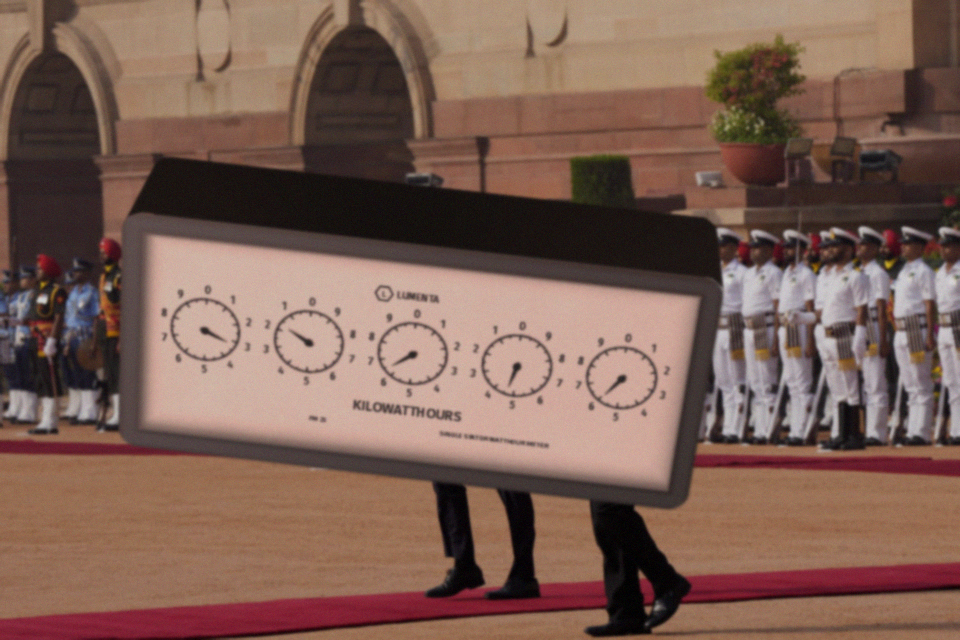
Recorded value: **31646** kWh
